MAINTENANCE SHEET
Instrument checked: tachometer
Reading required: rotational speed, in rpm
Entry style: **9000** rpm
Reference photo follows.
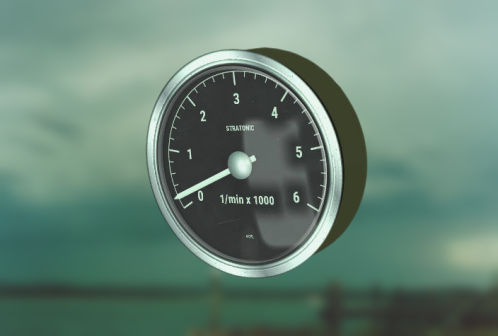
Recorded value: **200** rpm
